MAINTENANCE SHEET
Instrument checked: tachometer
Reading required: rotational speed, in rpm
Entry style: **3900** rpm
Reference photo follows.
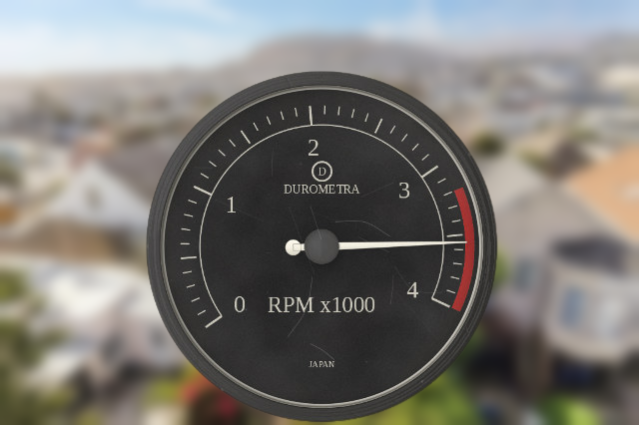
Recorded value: **3550** rpm
